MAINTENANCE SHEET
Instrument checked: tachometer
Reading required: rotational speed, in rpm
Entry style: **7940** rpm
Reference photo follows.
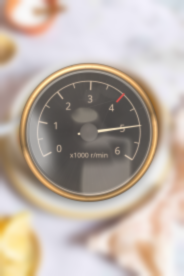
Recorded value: **5000** rpm
